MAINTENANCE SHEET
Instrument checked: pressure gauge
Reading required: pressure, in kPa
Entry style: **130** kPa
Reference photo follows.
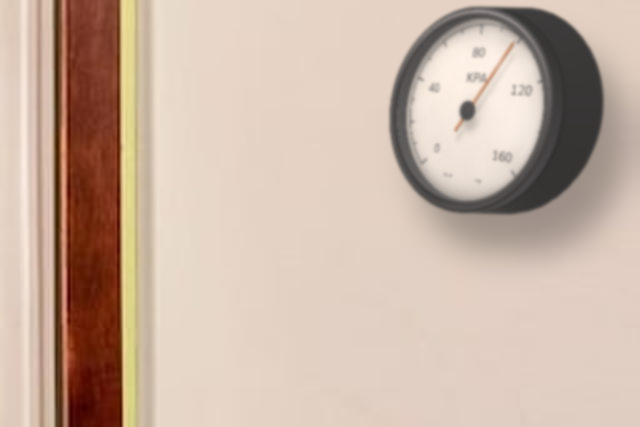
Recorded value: **100** kPa
